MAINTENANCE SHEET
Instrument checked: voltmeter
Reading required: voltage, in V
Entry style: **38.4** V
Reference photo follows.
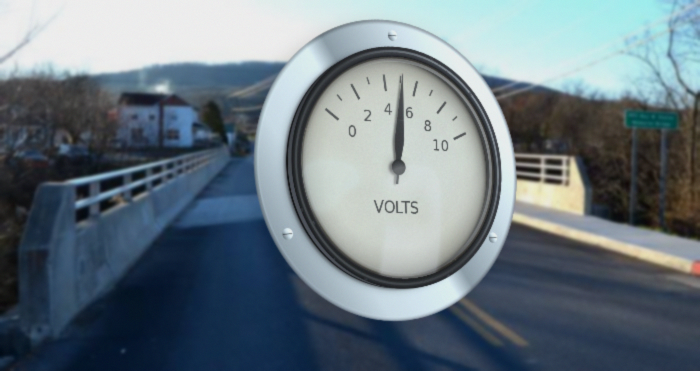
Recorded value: **5** V
